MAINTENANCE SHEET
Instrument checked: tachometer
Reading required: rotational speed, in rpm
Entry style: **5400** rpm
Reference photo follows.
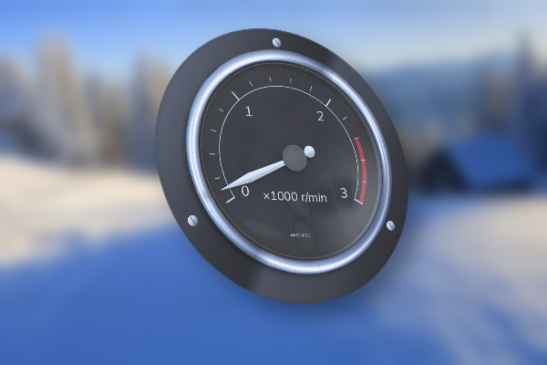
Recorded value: **100** rpm
